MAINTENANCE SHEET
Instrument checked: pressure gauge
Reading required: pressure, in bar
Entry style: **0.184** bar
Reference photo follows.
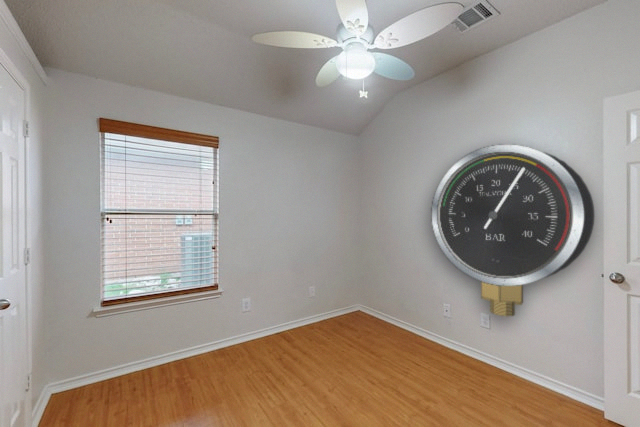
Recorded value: **25** bar
